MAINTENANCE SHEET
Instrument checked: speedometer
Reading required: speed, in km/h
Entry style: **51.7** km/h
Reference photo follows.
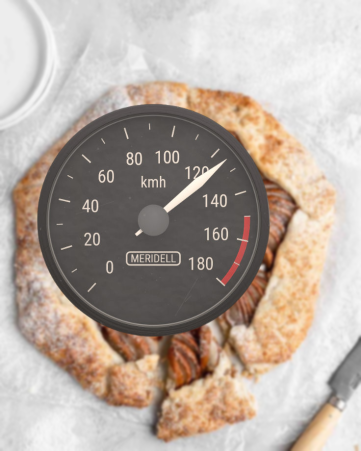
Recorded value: **125** km/h
